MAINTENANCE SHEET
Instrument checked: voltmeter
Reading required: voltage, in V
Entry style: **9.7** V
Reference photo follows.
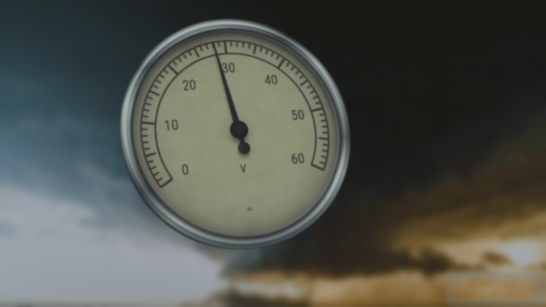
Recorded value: **28** V
